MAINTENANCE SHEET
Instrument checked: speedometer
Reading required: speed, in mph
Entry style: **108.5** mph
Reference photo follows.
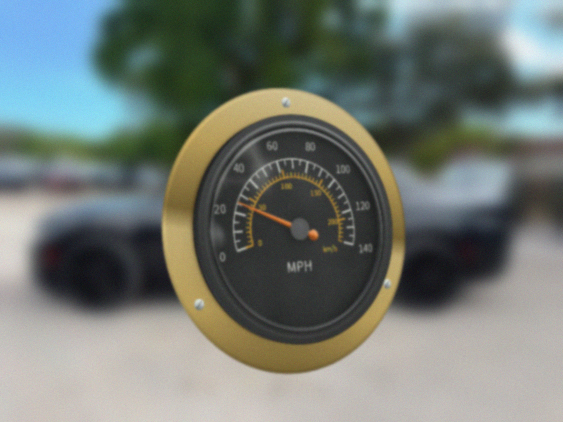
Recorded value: **25** mph
